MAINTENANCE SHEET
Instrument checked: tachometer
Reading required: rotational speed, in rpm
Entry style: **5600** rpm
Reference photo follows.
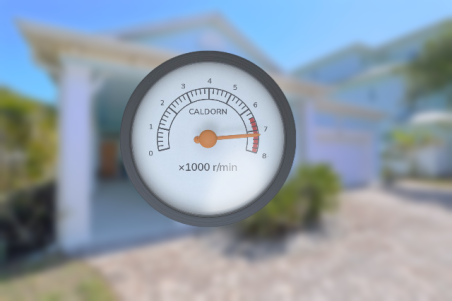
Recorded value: **7200** rpm
